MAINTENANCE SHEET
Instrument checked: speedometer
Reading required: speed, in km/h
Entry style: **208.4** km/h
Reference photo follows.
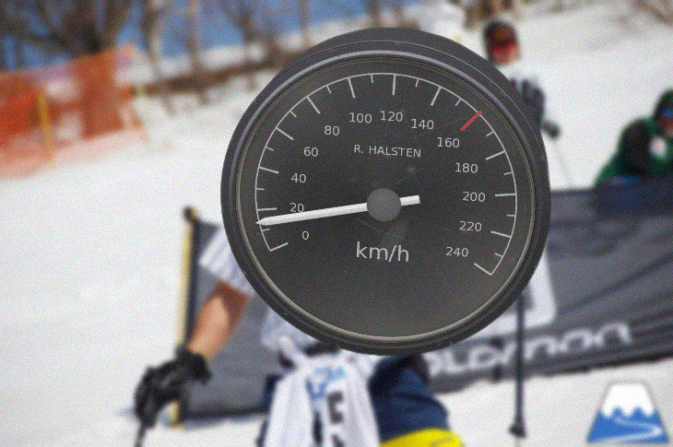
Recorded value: **15** km/h
